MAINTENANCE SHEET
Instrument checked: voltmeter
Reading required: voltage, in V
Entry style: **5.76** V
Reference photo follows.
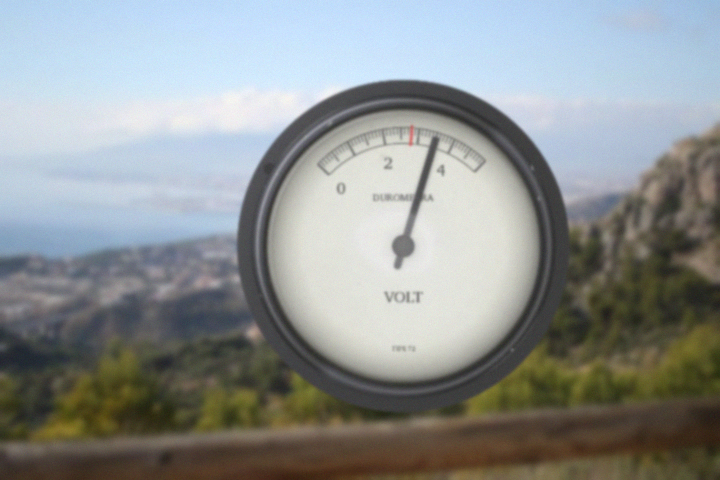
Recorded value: **3.5** V
